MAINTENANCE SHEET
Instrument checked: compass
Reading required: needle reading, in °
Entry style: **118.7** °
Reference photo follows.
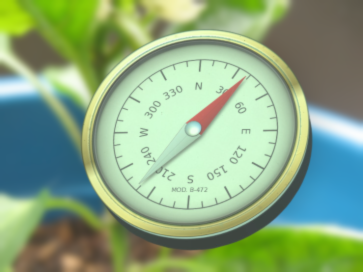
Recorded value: **40** °
